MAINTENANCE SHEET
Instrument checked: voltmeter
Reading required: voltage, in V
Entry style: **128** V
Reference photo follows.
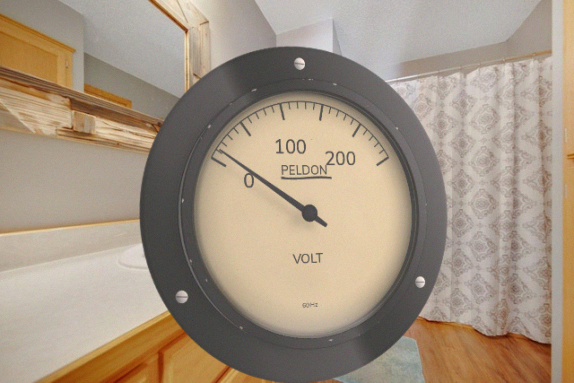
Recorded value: **10** V
